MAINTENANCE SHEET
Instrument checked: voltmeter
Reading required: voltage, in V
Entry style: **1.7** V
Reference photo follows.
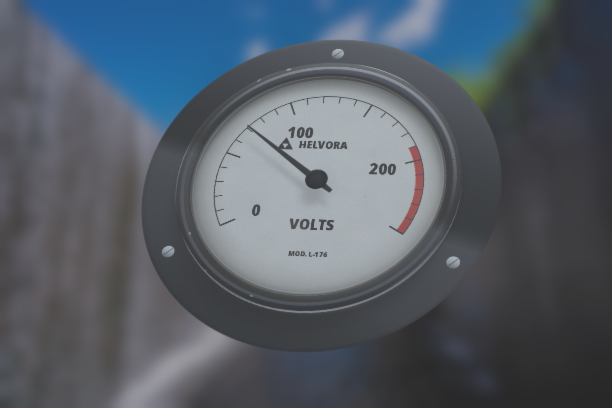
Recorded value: **70** V
